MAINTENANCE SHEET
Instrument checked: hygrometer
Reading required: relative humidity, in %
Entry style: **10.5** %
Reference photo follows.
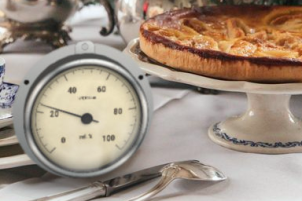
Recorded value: **24** %
